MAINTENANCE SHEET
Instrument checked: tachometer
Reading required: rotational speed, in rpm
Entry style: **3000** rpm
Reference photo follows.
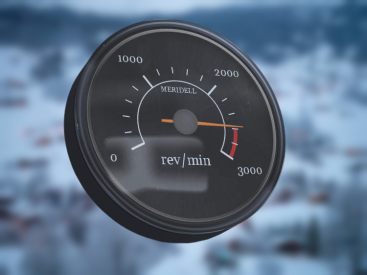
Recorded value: **2600** rpm
